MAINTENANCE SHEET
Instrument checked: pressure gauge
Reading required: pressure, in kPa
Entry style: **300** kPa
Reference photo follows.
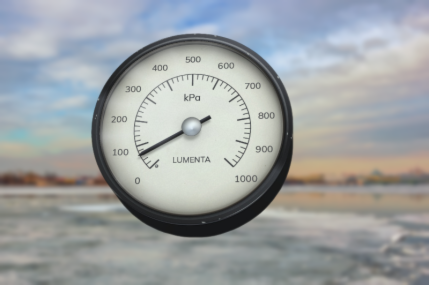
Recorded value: **60** kPa
